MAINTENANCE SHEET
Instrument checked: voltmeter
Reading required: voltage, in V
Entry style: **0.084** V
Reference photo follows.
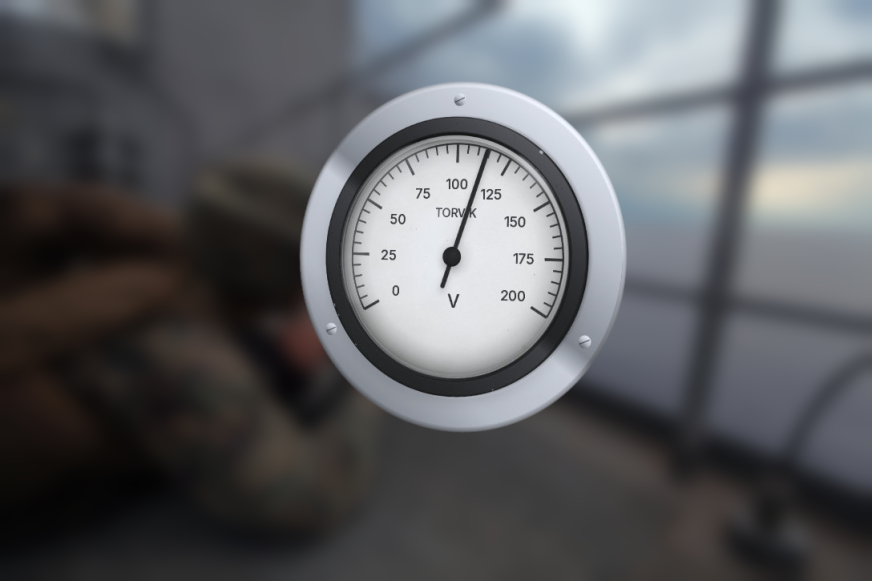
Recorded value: **115** V
